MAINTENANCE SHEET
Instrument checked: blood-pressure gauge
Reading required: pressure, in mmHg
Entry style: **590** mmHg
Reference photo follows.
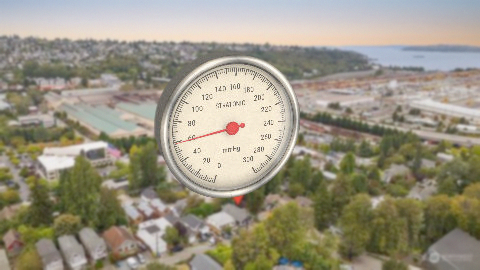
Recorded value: **60** mmHg
